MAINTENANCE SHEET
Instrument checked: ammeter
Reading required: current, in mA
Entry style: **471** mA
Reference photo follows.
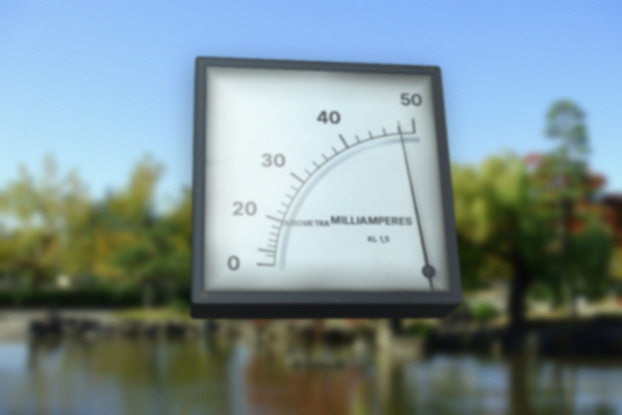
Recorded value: **48** mA
